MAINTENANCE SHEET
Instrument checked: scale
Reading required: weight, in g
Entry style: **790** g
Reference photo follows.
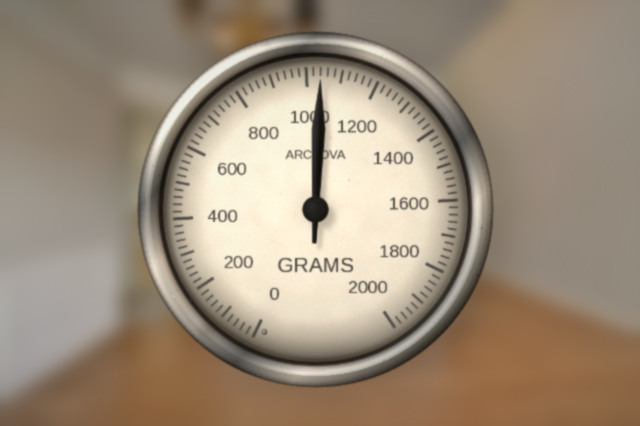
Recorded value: **1040** g
